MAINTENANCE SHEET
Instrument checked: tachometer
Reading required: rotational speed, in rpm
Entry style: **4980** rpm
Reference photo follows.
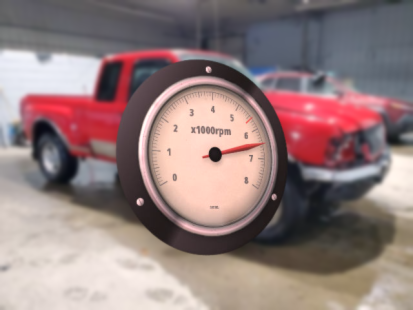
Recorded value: **6500** rpm
